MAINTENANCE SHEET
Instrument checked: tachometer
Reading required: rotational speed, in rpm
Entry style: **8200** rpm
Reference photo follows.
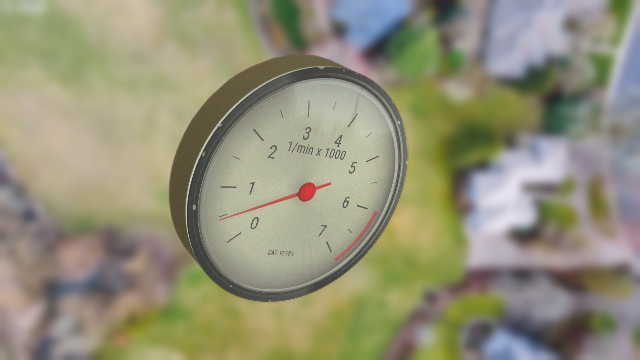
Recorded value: **500** rpm
